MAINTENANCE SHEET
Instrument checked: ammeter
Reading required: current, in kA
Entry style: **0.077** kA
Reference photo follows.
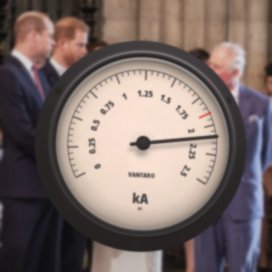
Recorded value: **2.1** kA
